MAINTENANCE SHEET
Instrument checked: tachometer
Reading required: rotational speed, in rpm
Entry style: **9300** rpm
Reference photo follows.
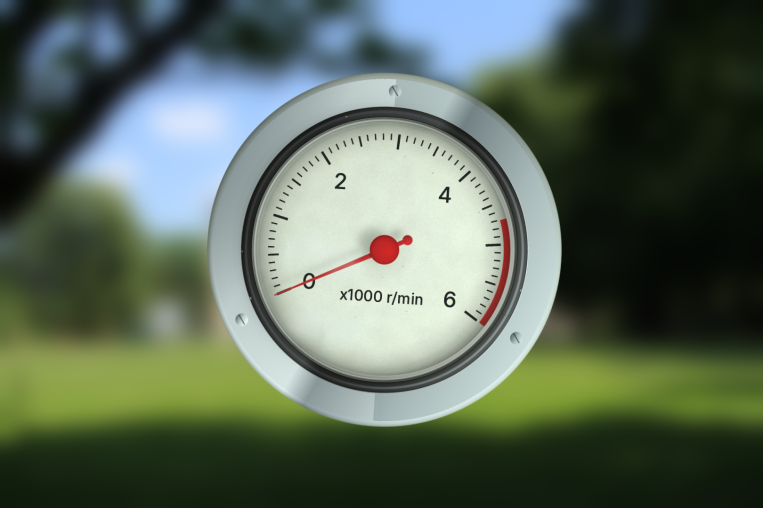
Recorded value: **0** rpm
